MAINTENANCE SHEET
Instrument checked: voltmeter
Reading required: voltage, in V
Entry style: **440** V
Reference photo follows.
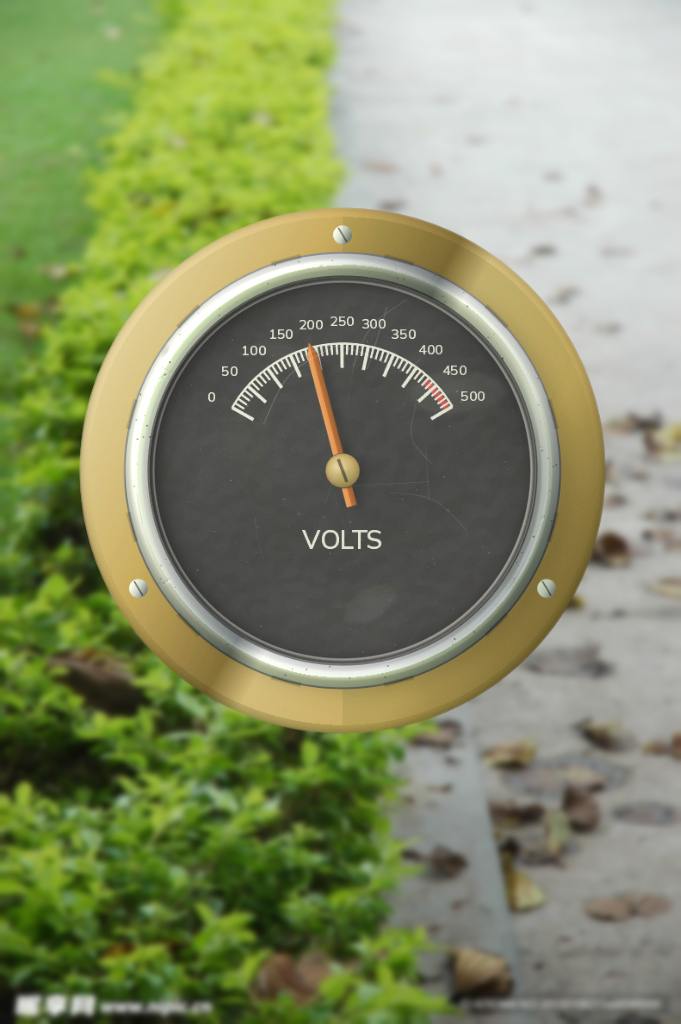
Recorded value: **190** V
